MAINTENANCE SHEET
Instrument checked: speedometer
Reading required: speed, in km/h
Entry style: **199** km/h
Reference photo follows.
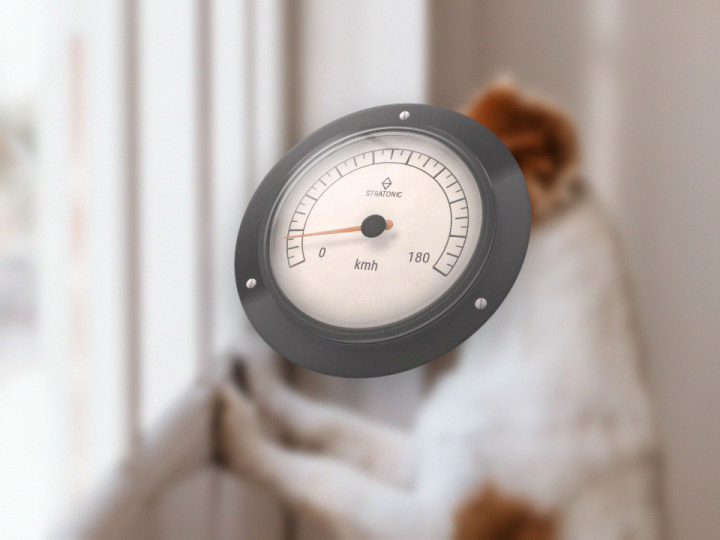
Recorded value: **15** km/h
